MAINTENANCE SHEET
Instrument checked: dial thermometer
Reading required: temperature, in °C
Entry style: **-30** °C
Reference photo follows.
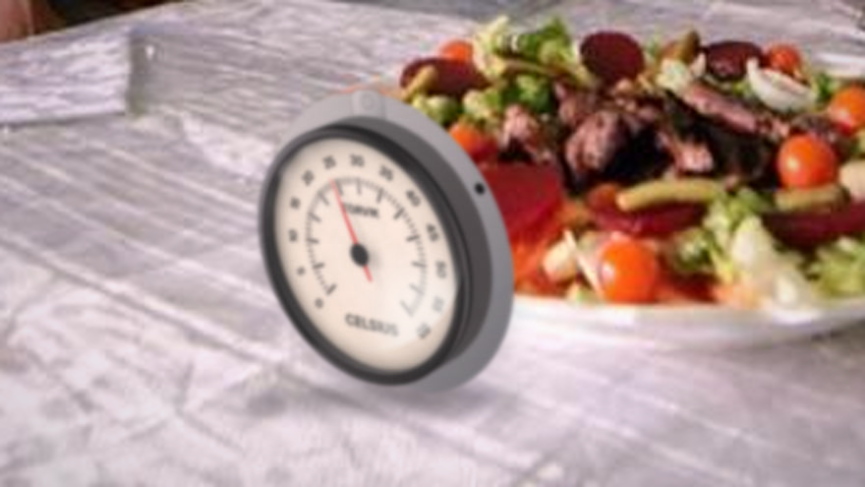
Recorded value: **25** °C
